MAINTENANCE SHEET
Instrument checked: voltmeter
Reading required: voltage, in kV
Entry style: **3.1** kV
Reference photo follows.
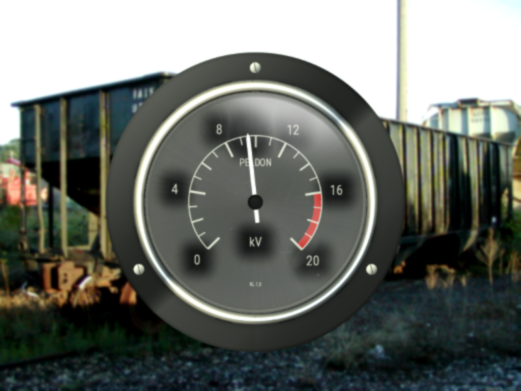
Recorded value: **9.5** kV
